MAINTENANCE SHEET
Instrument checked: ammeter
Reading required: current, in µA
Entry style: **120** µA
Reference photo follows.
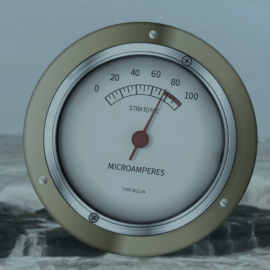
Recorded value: **75** µA
